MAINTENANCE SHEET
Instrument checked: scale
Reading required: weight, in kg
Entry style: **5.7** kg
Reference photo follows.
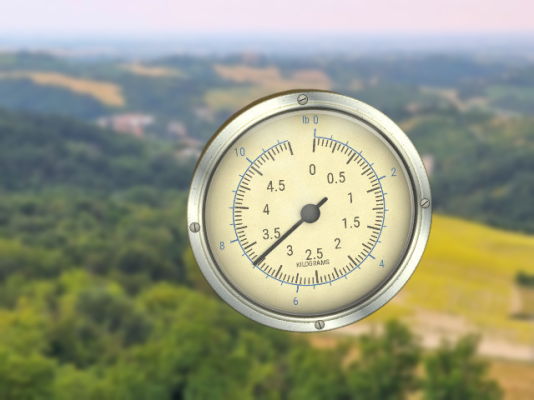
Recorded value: **3.3** kg
